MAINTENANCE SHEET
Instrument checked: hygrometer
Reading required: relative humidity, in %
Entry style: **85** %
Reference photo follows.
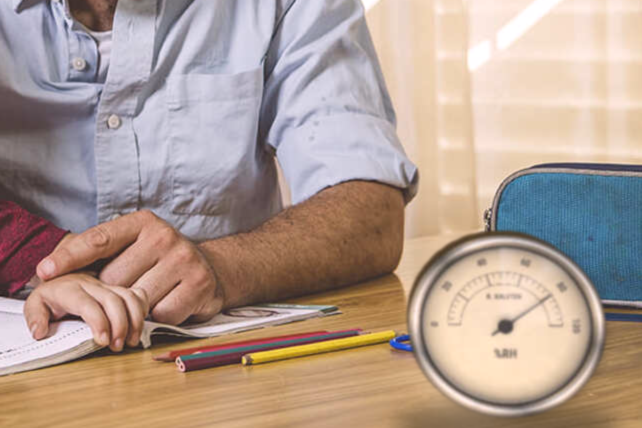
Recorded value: **80** %
